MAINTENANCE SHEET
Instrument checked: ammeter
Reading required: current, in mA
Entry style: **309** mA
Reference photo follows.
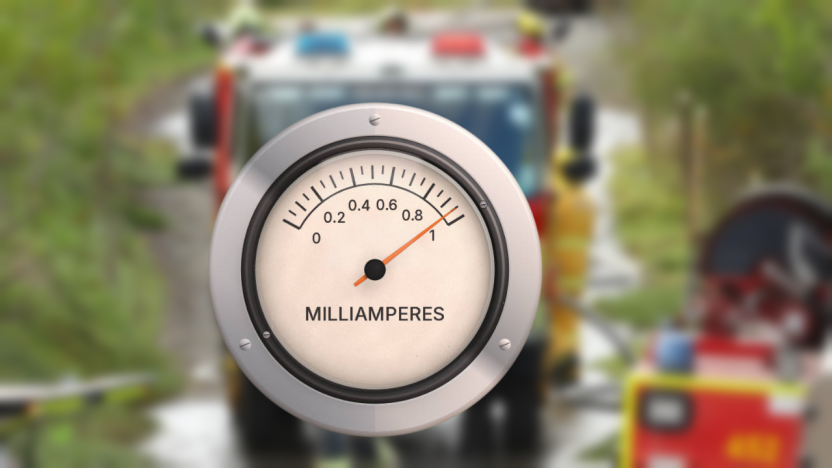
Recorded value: **0.95** mA
